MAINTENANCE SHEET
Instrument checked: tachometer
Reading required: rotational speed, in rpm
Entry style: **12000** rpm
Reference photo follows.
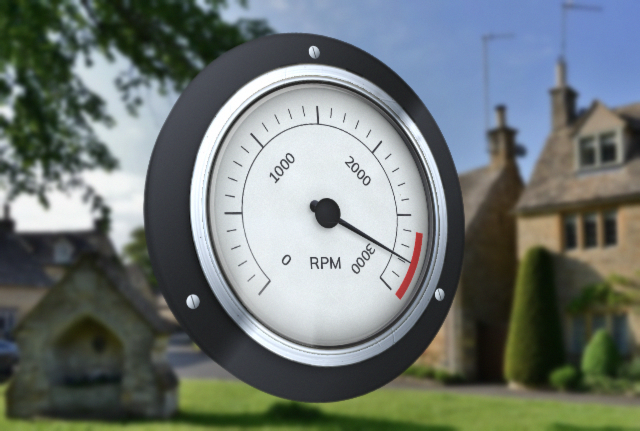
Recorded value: **2800** rpm
